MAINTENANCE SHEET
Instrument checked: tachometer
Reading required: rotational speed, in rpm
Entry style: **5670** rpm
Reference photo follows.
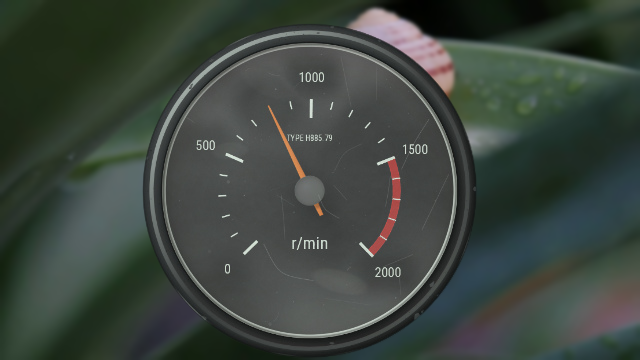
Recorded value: **800** rpm
